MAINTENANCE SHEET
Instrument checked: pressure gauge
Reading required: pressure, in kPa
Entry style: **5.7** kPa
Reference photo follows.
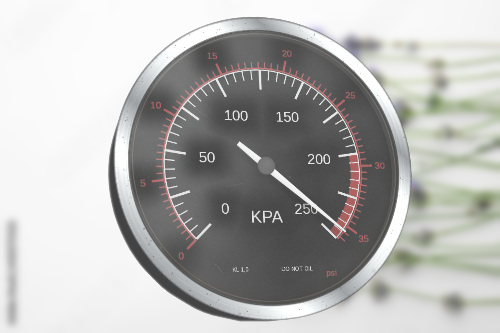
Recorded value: **245** kPa
